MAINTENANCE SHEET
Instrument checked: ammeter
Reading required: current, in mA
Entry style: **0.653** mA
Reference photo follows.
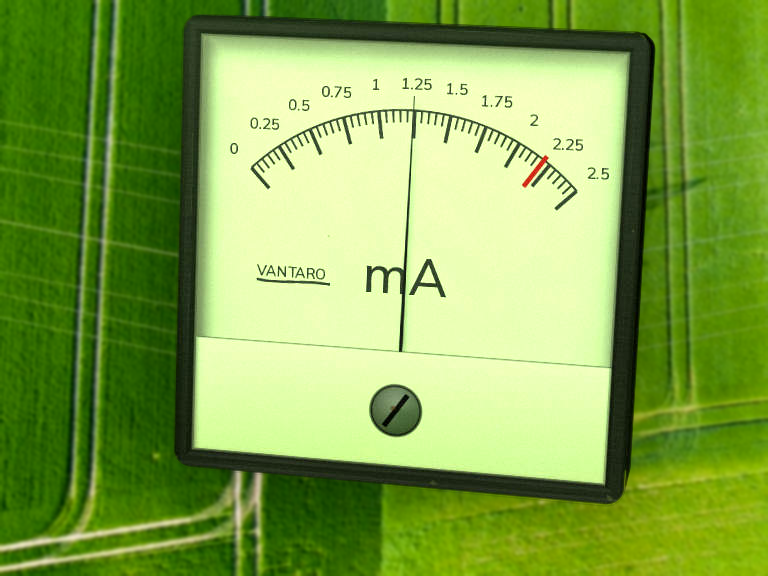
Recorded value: **1.25** mA
